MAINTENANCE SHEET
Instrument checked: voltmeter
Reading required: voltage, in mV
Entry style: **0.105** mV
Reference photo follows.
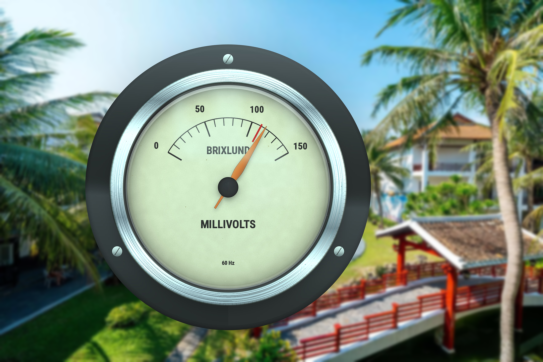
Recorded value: **115** mV
